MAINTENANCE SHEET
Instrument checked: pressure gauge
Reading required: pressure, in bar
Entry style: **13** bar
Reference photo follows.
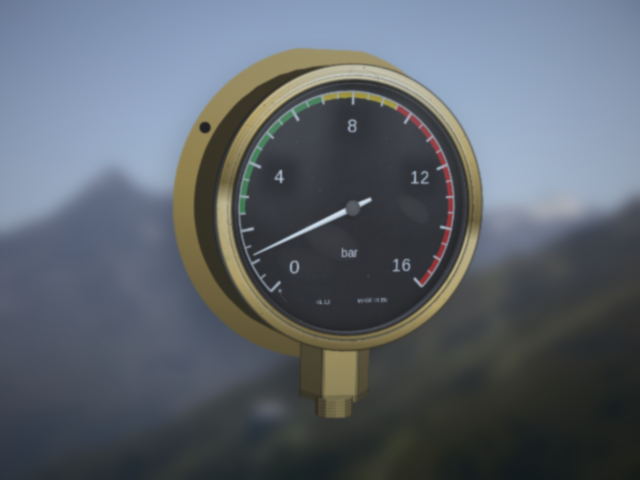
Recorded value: **1.25** bar
